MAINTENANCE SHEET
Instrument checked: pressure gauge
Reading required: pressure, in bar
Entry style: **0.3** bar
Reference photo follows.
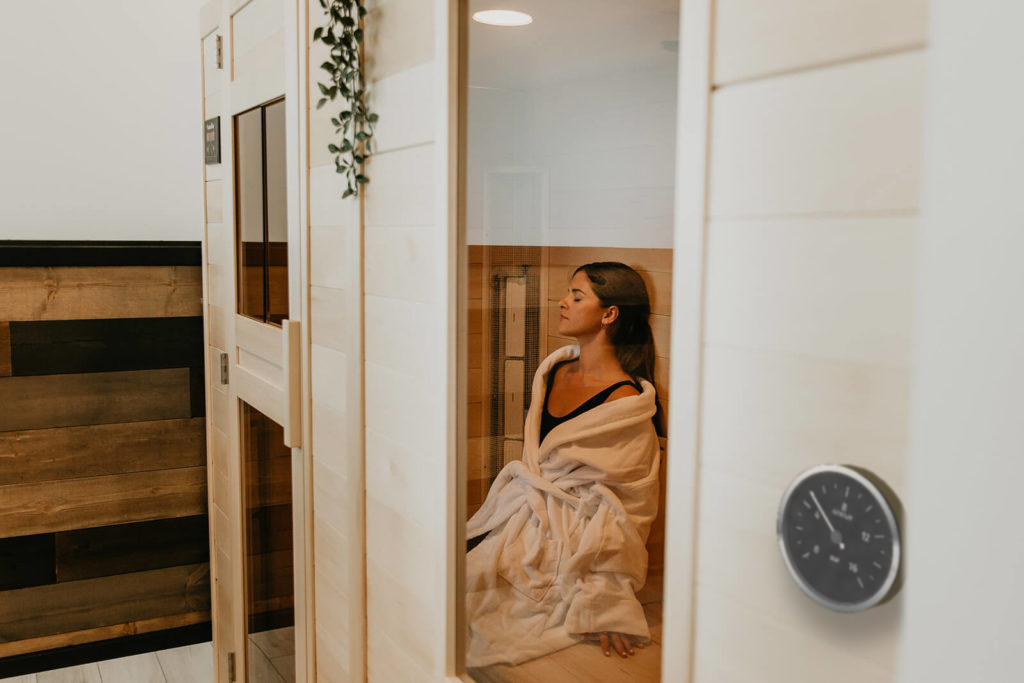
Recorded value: **5** bar
